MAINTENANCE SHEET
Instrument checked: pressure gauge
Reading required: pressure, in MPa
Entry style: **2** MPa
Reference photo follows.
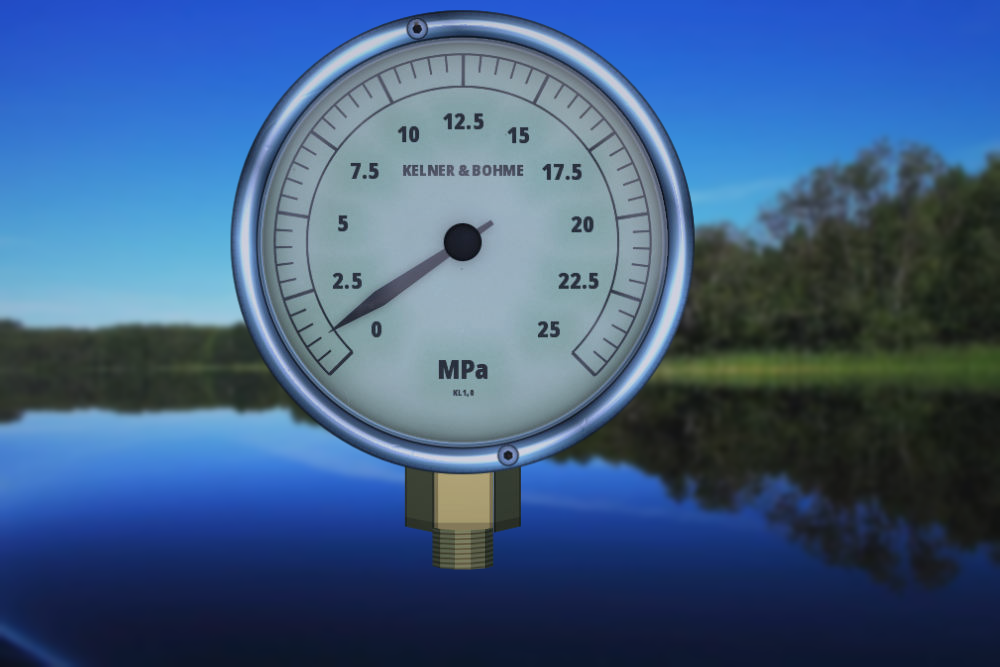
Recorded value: **1** MPa
